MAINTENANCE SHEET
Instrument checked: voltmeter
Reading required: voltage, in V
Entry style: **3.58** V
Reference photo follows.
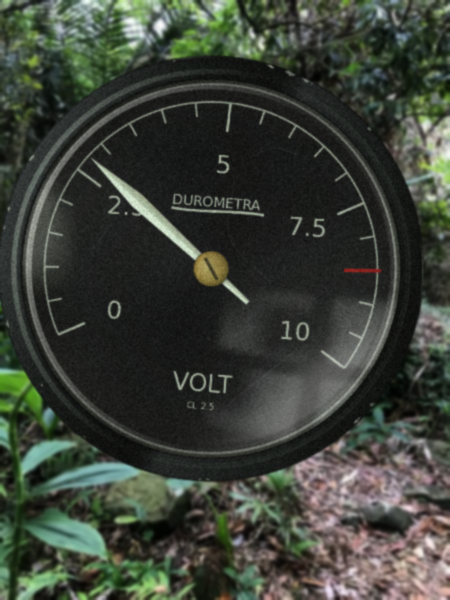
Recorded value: **2.75** V
